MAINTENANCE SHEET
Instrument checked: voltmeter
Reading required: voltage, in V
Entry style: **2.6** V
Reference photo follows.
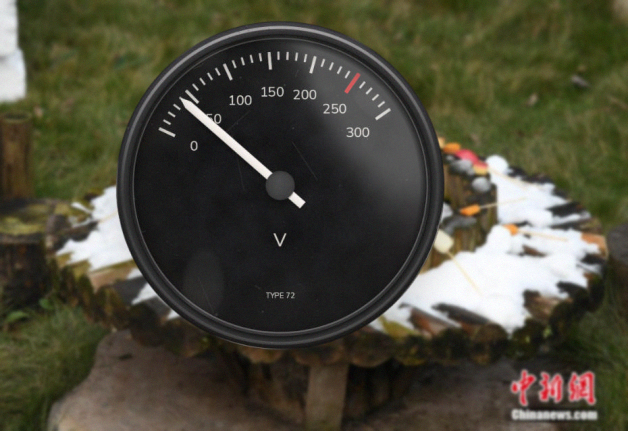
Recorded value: **40** V
